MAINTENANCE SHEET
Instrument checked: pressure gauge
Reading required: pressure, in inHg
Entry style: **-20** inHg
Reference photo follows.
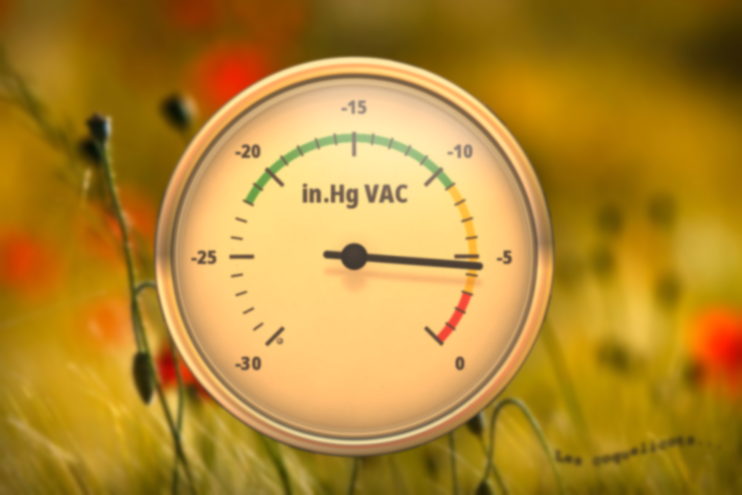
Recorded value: **-4.5** inHg
